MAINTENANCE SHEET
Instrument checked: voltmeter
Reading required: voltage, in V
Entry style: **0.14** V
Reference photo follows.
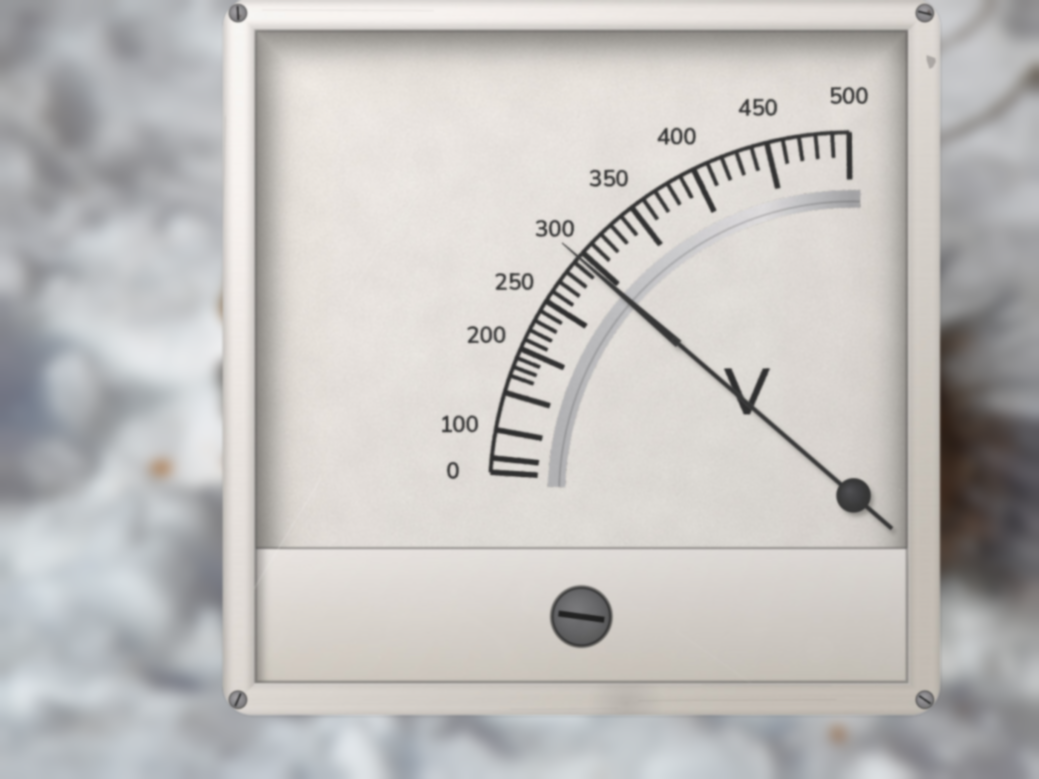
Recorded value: **295** V
